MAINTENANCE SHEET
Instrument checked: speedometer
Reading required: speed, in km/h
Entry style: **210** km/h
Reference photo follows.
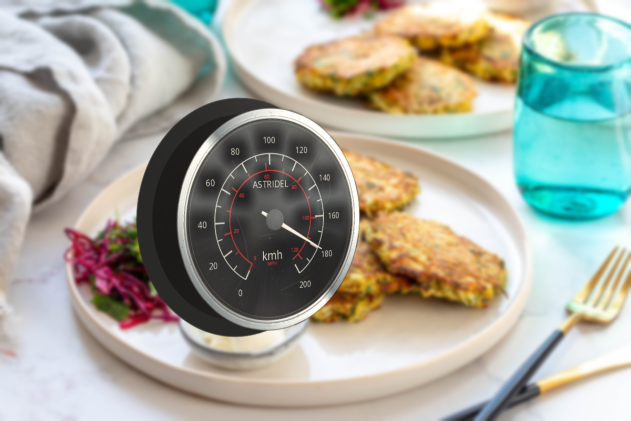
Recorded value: **180** km/h
